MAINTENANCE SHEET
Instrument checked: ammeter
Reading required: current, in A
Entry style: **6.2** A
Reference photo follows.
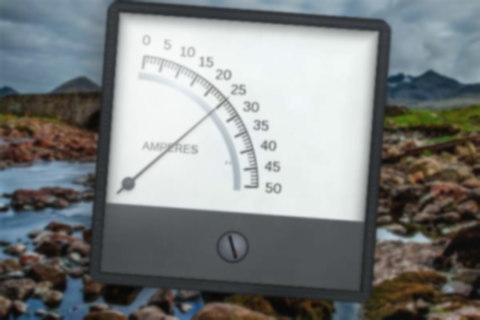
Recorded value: **25** A
